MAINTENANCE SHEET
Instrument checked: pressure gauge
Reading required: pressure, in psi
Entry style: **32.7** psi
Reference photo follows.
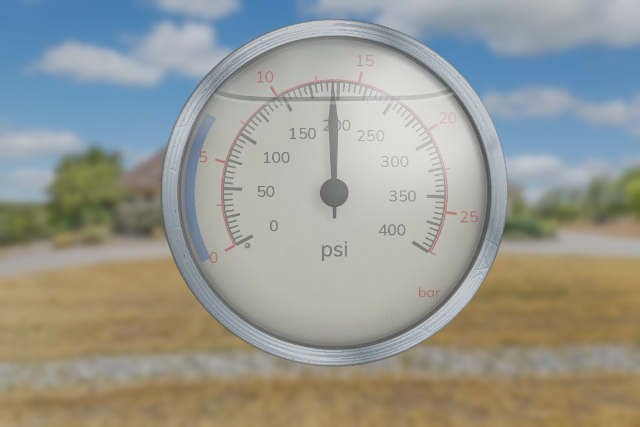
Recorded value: **195** psi
